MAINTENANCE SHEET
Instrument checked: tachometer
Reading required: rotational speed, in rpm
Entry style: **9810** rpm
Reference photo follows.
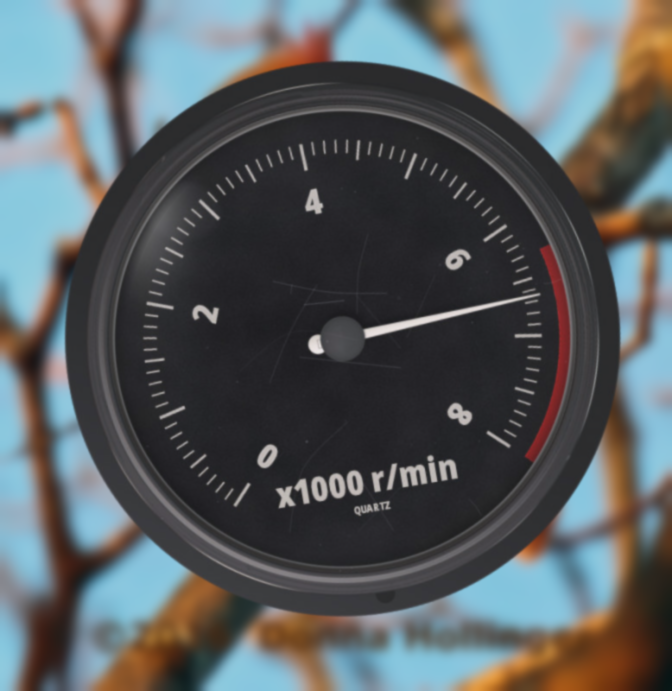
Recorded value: **6650** rpm
